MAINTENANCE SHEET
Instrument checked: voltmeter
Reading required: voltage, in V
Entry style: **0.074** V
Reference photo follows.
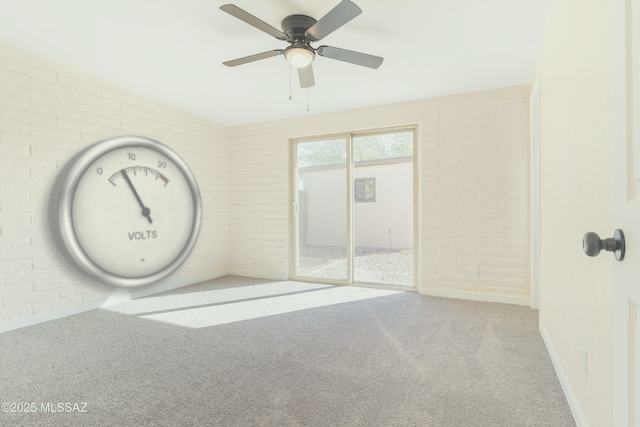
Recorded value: **5** V
